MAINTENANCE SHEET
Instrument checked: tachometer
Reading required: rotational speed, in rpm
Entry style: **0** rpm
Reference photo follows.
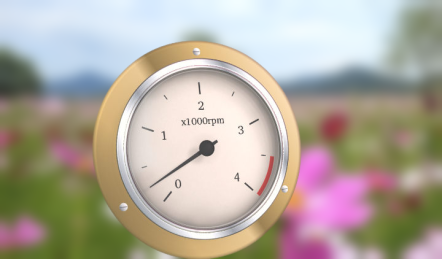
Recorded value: **250** rpm
